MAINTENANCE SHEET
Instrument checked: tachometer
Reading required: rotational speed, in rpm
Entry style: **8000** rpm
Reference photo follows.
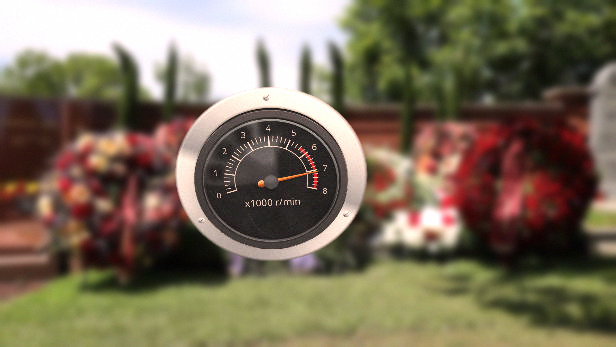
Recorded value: **7000** rpm
